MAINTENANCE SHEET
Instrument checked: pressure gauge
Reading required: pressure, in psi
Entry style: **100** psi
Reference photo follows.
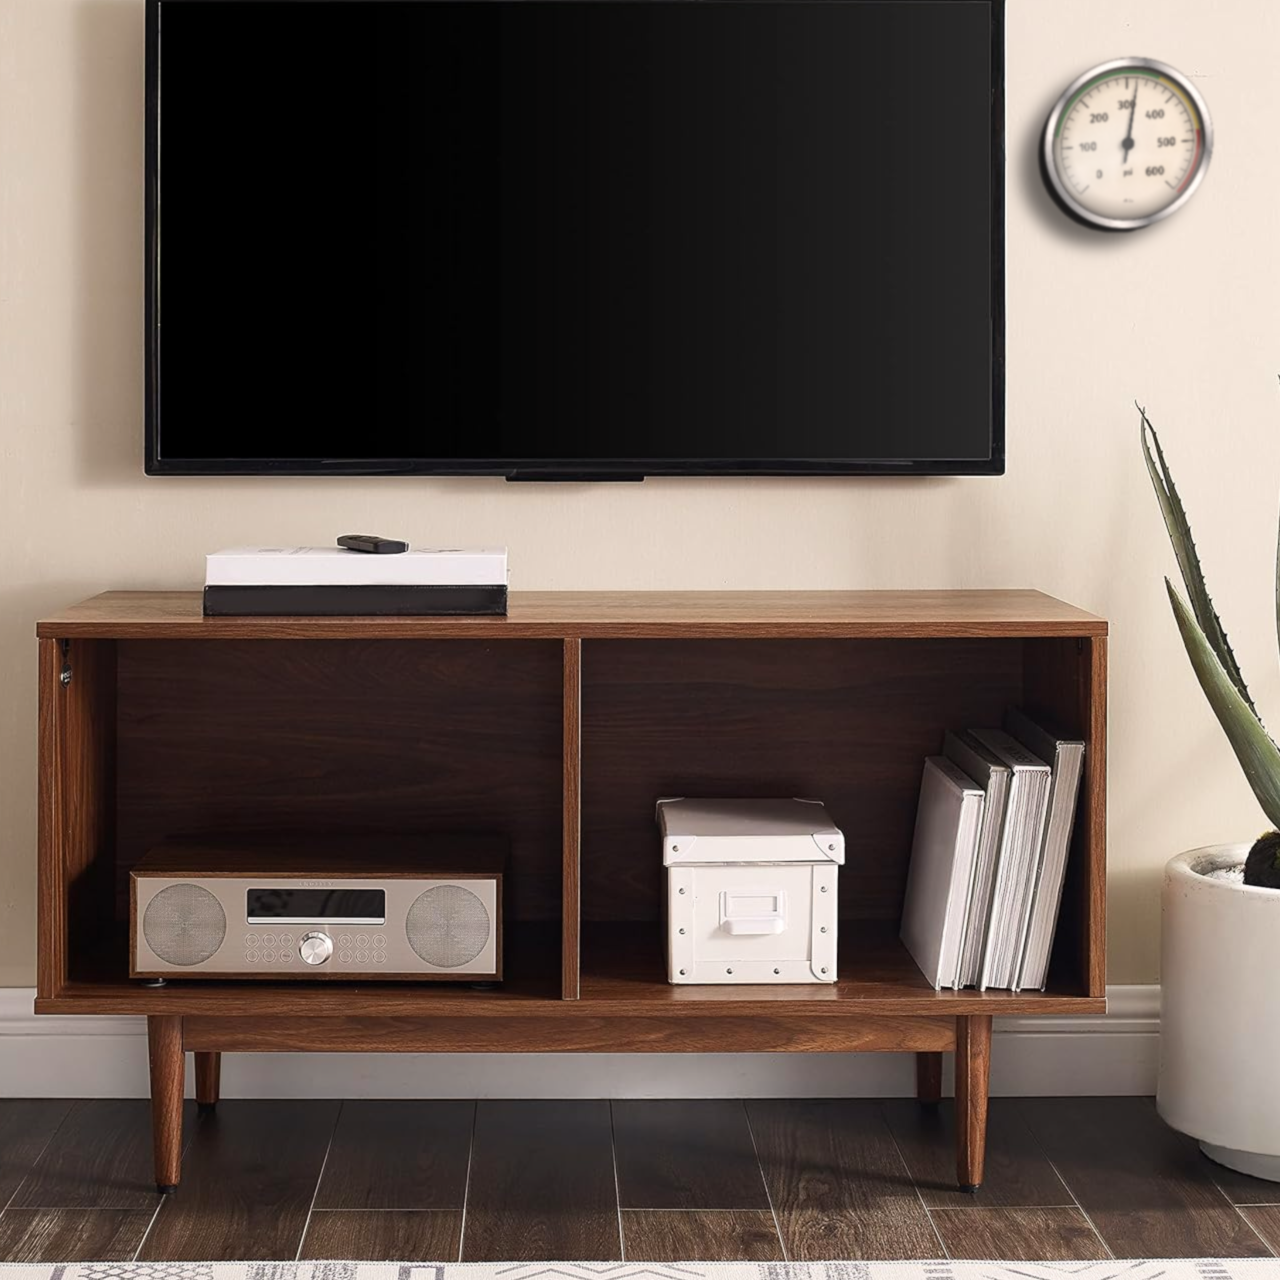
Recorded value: **320** psi
